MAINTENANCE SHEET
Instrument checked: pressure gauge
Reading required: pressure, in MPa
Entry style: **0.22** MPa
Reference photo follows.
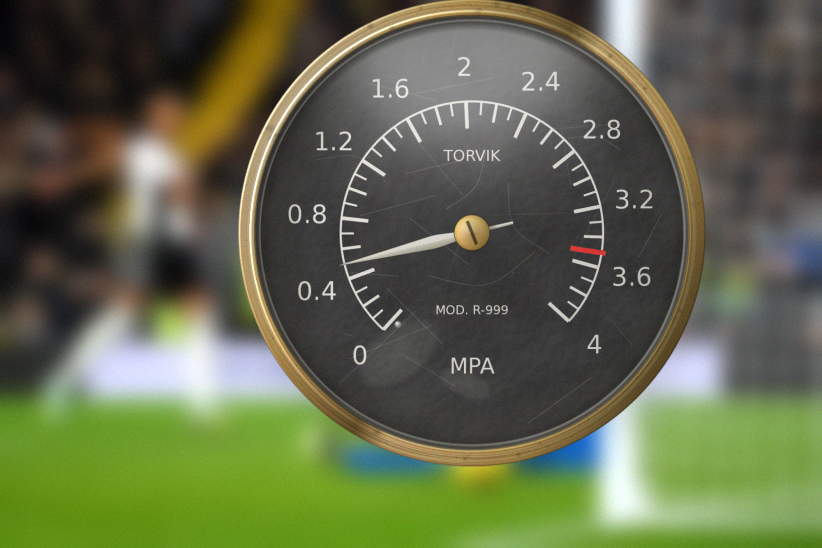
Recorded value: **0.5** MPa
